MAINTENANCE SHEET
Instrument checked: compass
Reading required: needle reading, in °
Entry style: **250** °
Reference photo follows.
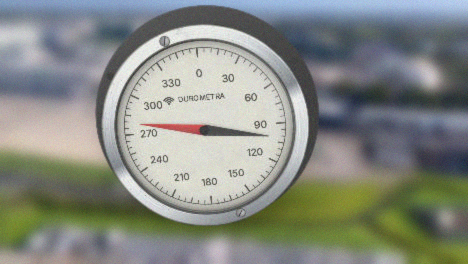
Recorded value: **280** °
